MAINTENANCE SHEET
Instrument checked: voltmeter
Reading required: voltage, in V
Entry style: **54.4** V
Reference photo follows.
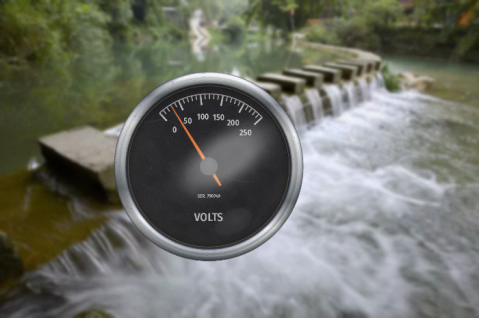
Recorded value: **30** V
